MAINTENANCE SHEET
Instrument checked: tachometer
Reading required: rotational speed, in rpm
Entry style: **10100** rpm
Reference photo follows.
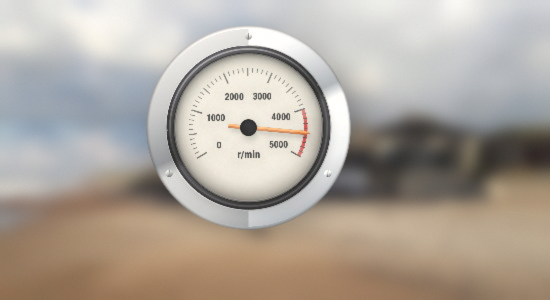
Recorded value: **4500** rpm
